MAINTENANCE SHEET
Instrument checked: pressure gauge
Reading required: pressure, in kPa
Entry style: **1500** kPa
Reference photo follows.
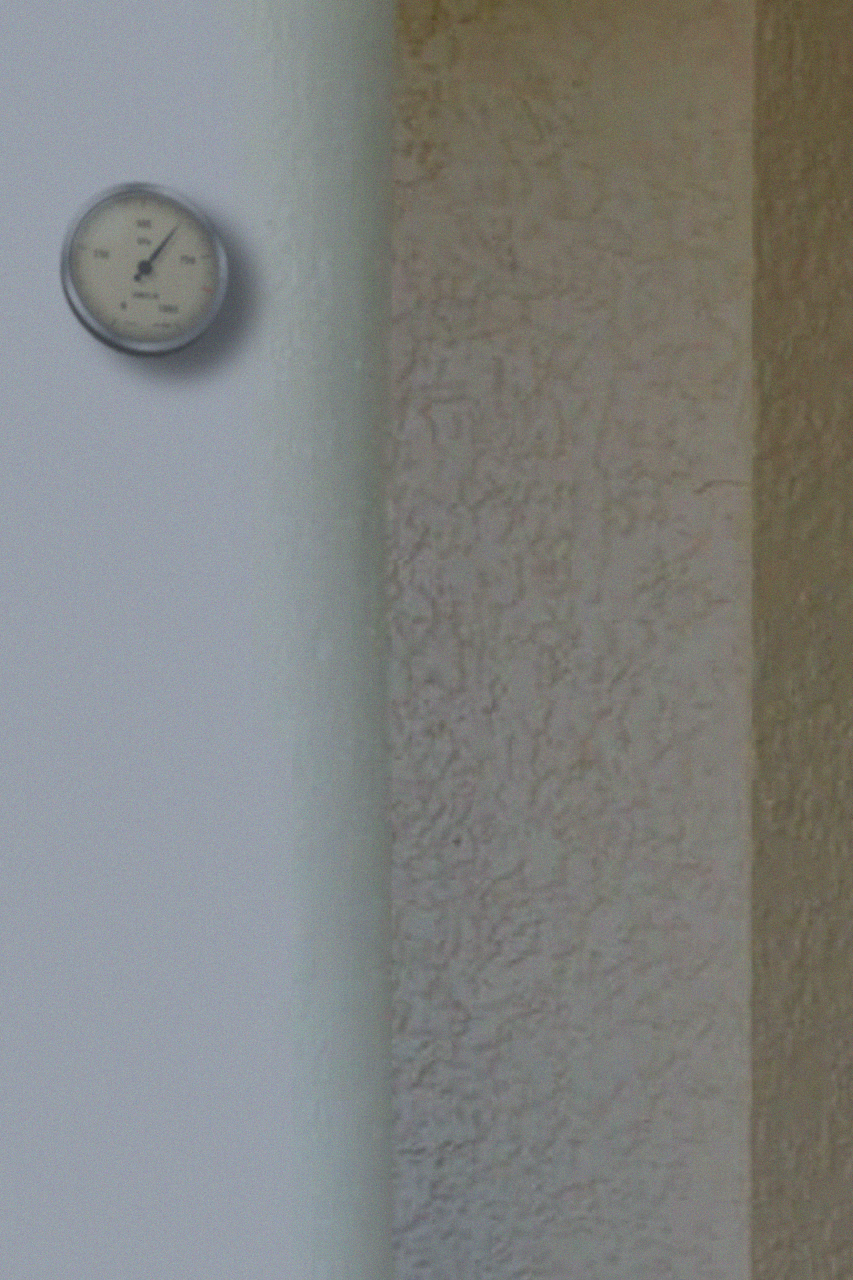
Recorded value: **625** kPa
